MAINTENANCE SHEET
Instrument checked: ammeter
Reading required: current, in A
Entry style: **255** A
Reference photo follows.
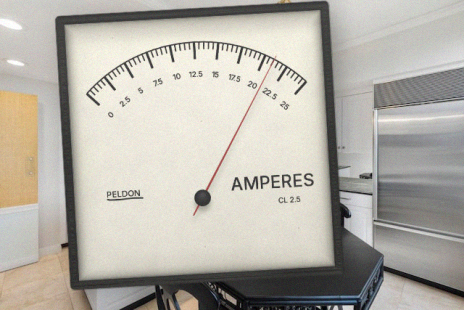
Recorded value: **21** A
